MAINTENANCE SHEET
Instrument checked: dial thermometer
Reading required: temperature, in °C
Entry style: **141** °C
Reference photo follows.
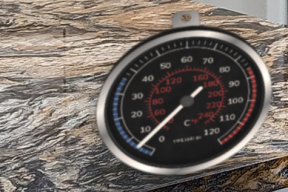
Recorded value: **6** °C
